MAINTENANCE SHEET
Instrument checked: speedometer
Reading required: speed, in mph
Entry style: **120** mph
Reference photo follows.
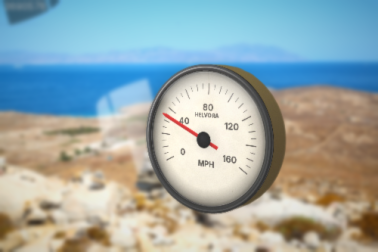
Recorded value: **35** mph
